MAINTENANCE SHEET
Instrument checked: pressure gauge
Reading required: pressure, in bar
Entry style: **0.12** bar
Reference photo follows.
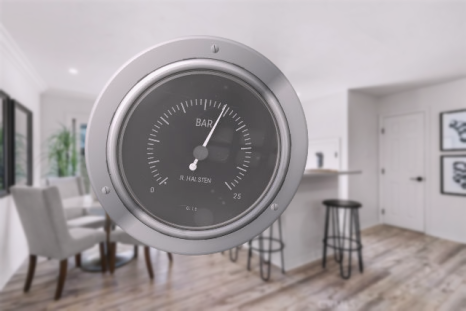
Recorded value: **14.5** bar
